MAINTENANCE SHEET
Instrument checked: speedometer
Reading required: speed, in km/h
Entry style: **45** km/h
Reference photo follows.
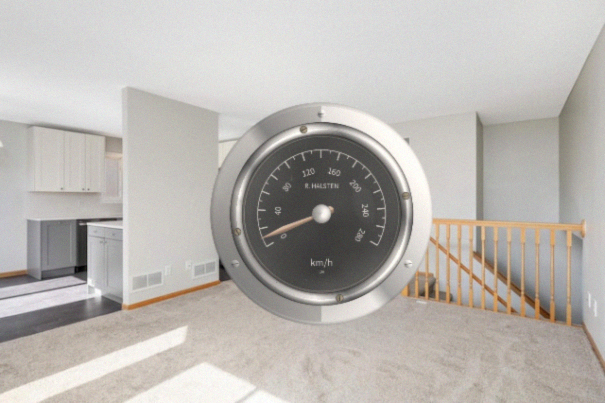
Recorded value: **10** km/h
